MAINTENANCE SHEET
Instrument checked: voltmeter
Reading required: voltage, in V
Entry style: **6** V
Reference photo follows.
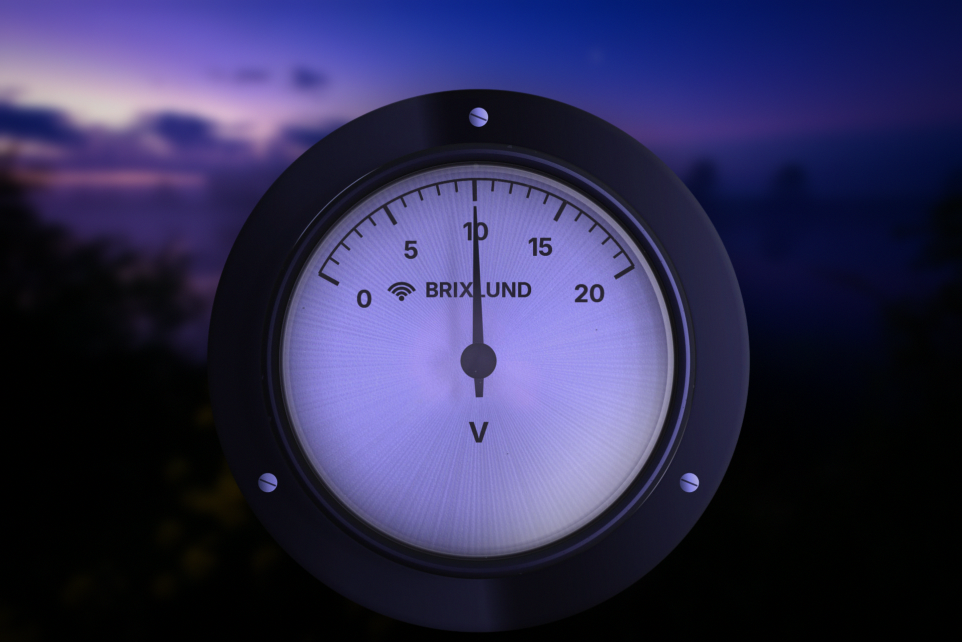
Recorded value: **10** V
